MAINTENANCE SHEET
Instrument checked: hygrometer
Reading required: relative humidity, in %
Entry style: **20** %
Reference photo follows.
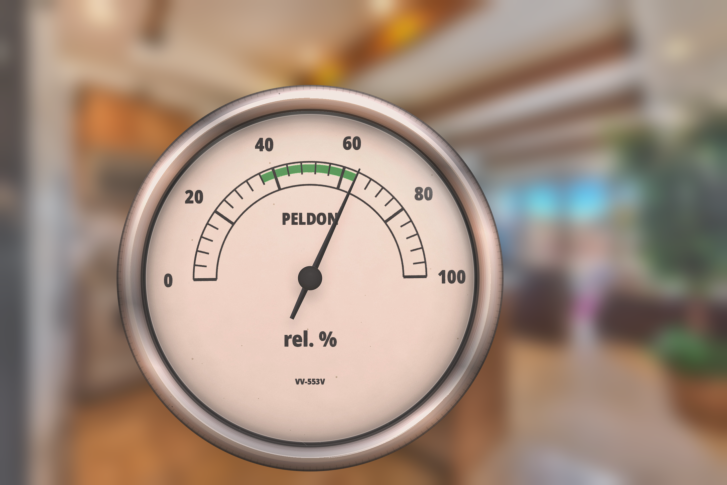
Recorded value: **64** %
